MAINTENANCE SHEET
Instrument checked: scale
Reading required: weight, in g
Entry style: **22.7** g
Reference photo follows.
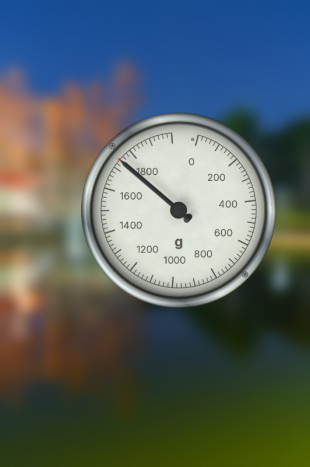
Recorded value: **1740** g
